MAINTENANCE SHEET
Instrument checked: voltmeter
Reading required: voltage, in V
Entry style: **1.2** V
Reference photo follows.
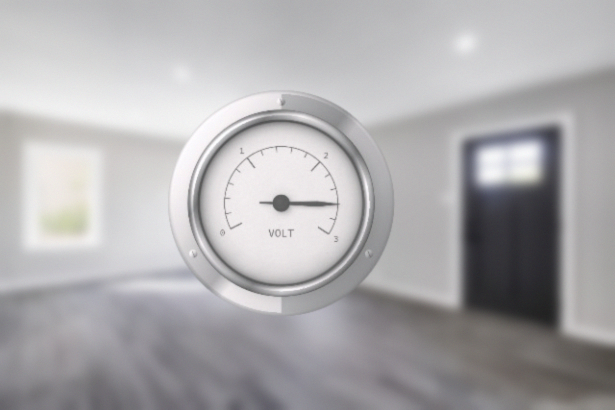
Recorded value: **2.6** V
